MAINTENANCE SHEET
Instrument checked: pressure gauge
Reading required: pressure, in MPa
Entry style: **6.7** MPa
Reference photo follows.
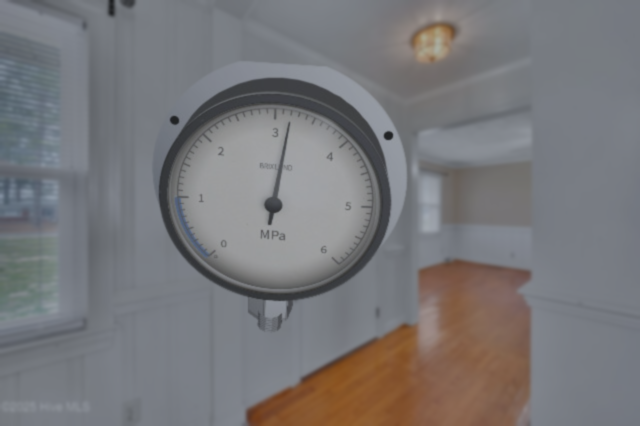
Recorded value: **3.2** MPa
